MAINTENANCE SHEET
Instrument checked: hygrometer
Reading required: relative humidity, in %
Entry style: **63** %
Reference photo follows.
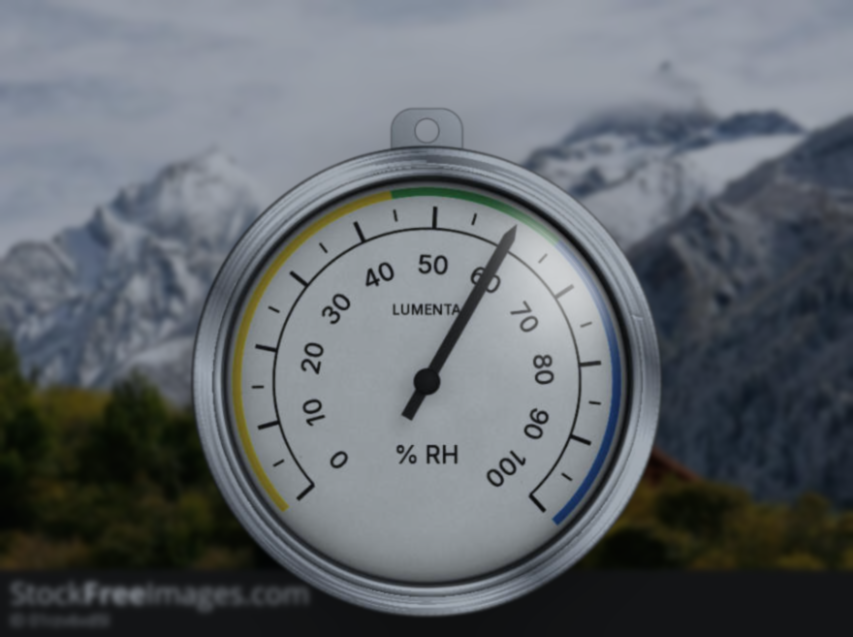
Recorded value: **60** %
